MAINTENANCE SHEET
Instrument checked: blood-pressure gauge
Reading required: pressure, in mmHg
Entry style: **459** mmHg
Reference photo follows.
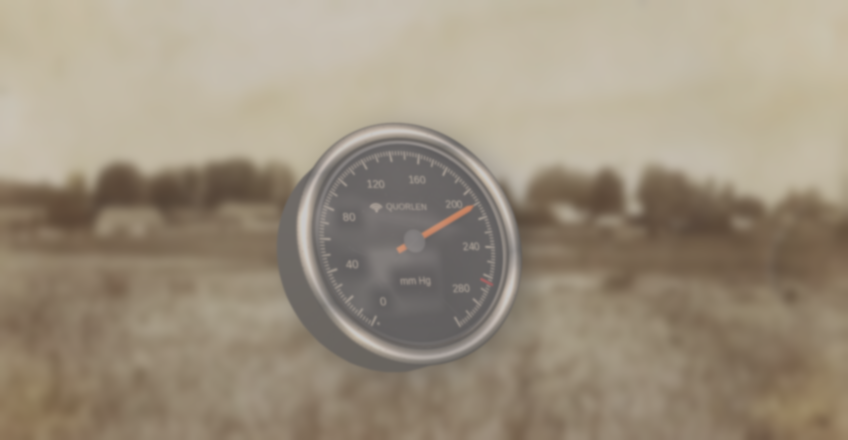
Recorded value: **210** mmHg
